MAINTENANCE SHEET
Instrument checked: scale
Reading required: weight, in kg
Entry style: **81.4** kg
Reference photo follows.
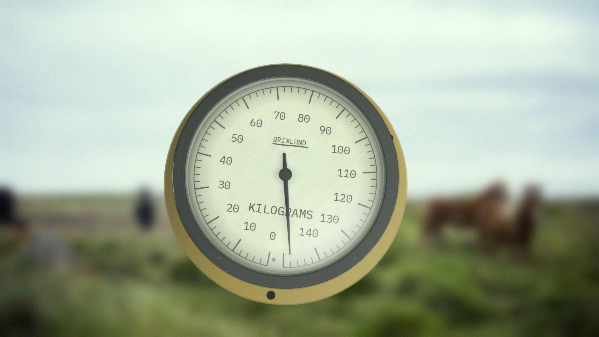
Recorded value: **148** kg
